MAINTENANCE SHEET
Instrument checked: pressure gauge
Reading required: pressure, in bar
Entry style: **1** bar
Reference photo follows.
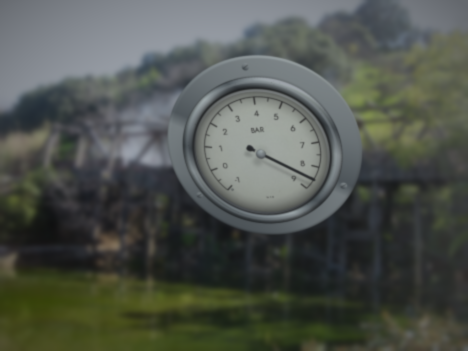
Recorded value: **8.5** bar
